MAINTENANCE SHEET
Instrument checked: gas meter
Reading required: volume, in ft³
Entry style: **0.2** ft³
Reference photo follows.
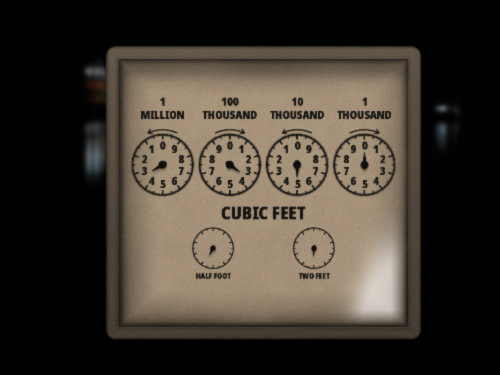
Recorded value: **335000** ft³
